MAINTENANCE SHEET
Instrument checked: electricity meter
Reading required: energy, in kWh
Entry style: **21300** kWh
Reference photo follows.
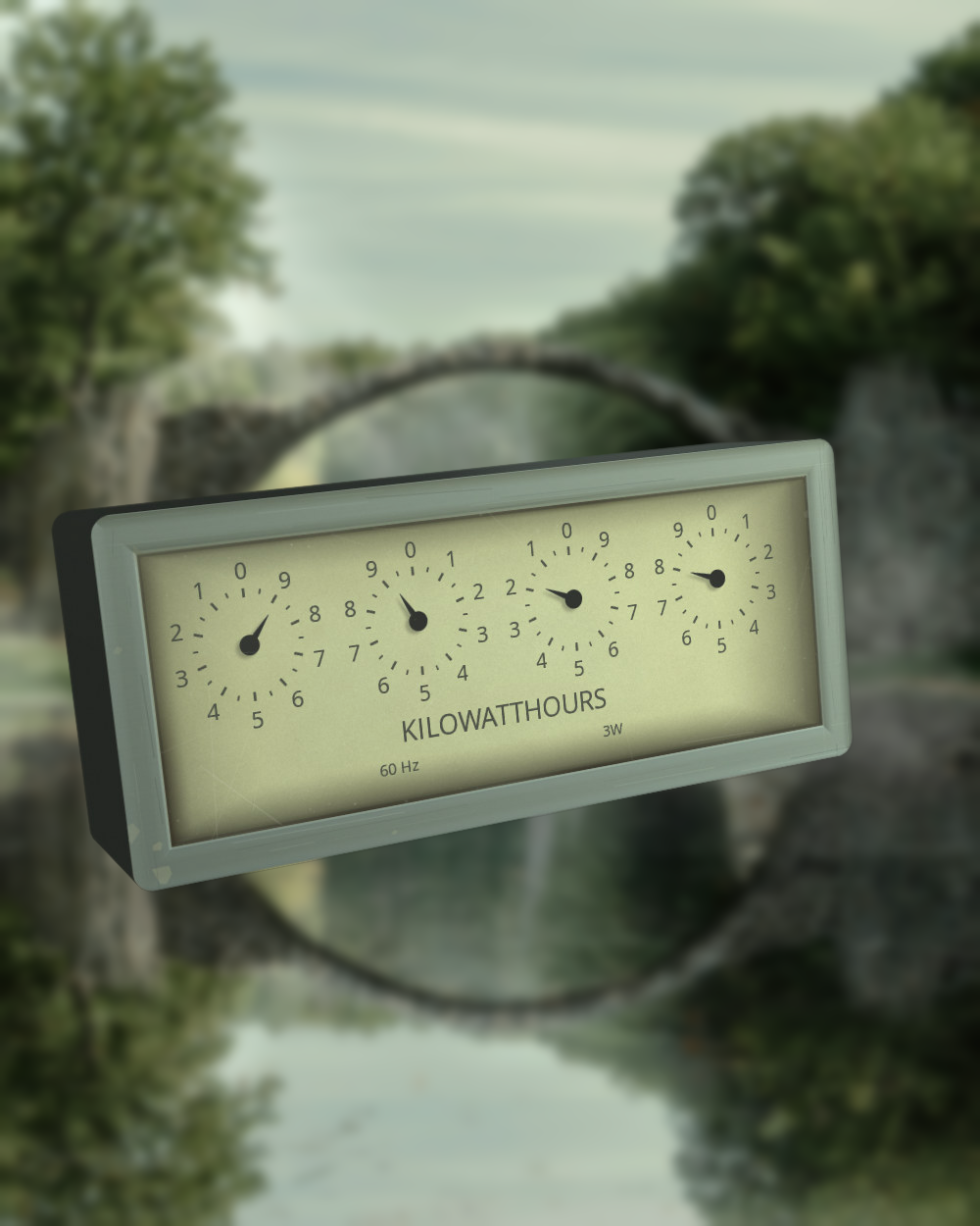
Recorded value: **8918** kWh
